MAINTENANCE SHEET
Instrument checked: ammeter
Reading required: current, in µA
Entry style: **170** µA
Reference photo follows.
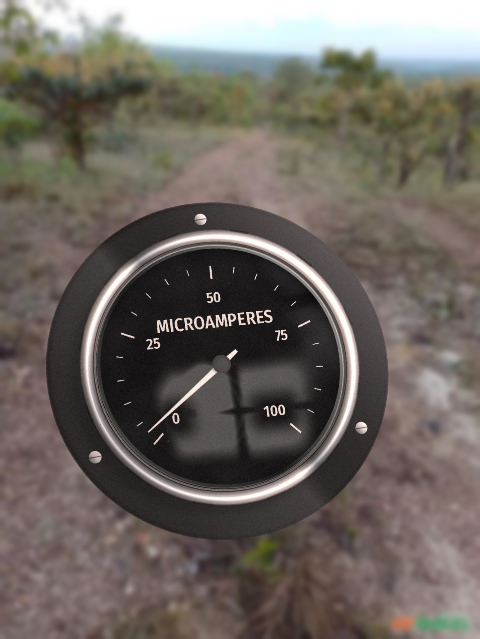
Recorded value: **2.5** µA
